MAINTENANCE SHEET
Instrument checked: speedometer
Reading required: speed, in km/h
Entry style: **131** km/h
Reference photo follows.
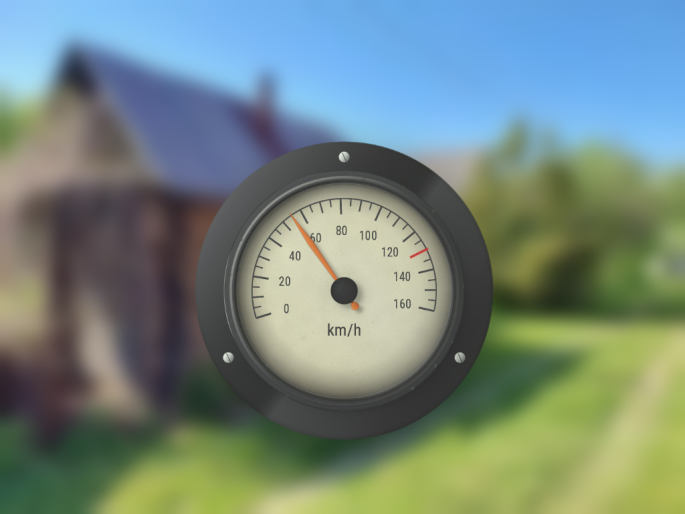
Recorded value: **55** km/h
